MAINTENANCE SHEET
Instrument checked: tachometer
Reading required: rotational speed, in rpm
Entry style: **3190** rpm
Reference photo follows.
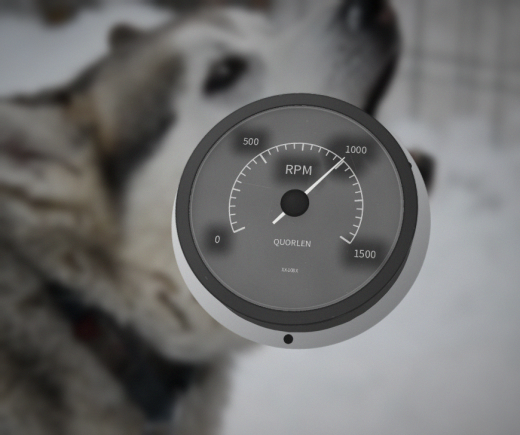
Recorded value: **1000** rpm
